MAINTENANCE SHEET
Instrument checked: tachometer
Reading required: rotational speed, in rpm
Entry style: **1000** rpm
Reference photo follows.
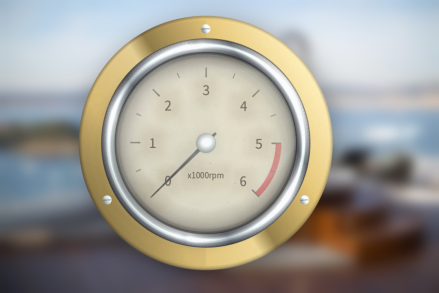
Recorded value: **0** rpm
